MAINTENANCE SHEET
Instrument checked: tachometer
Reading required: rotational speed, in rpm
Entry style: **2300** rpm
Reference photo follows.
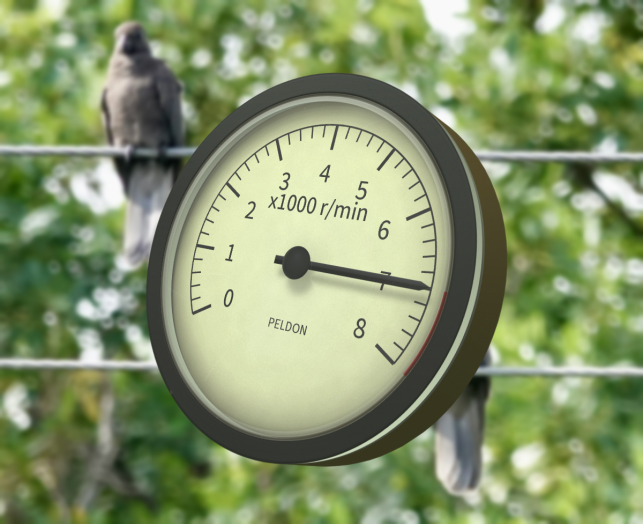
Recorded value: **7000** rpm
